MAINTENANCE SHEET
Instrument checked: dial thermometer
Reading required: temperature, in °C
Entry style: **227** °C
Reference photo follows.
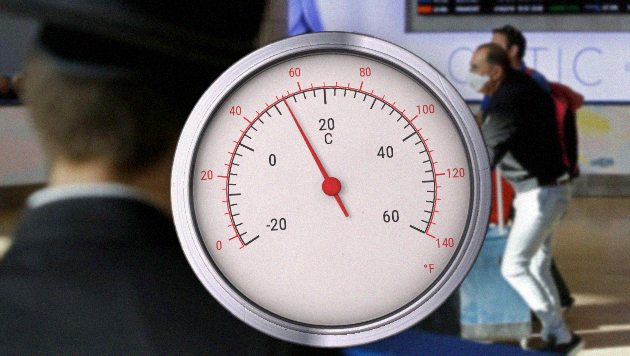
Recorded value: **12** °C
